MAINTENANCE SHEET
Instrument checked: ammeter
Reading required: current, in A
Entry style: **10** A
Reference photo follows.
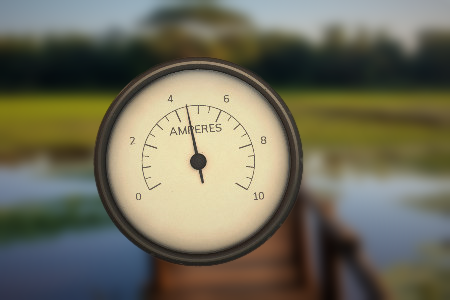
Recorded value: **4.5** A
